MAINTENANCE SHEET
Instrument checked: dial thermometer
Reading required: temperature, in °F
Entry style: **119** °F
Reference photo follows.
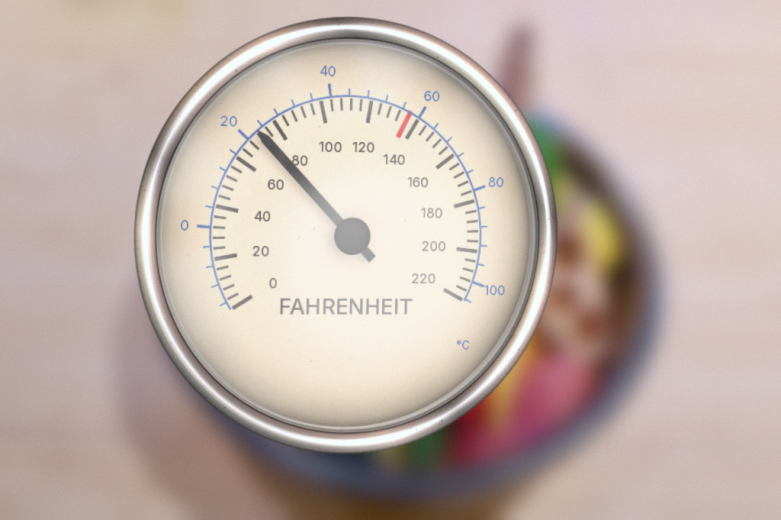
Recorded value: **72** °F
